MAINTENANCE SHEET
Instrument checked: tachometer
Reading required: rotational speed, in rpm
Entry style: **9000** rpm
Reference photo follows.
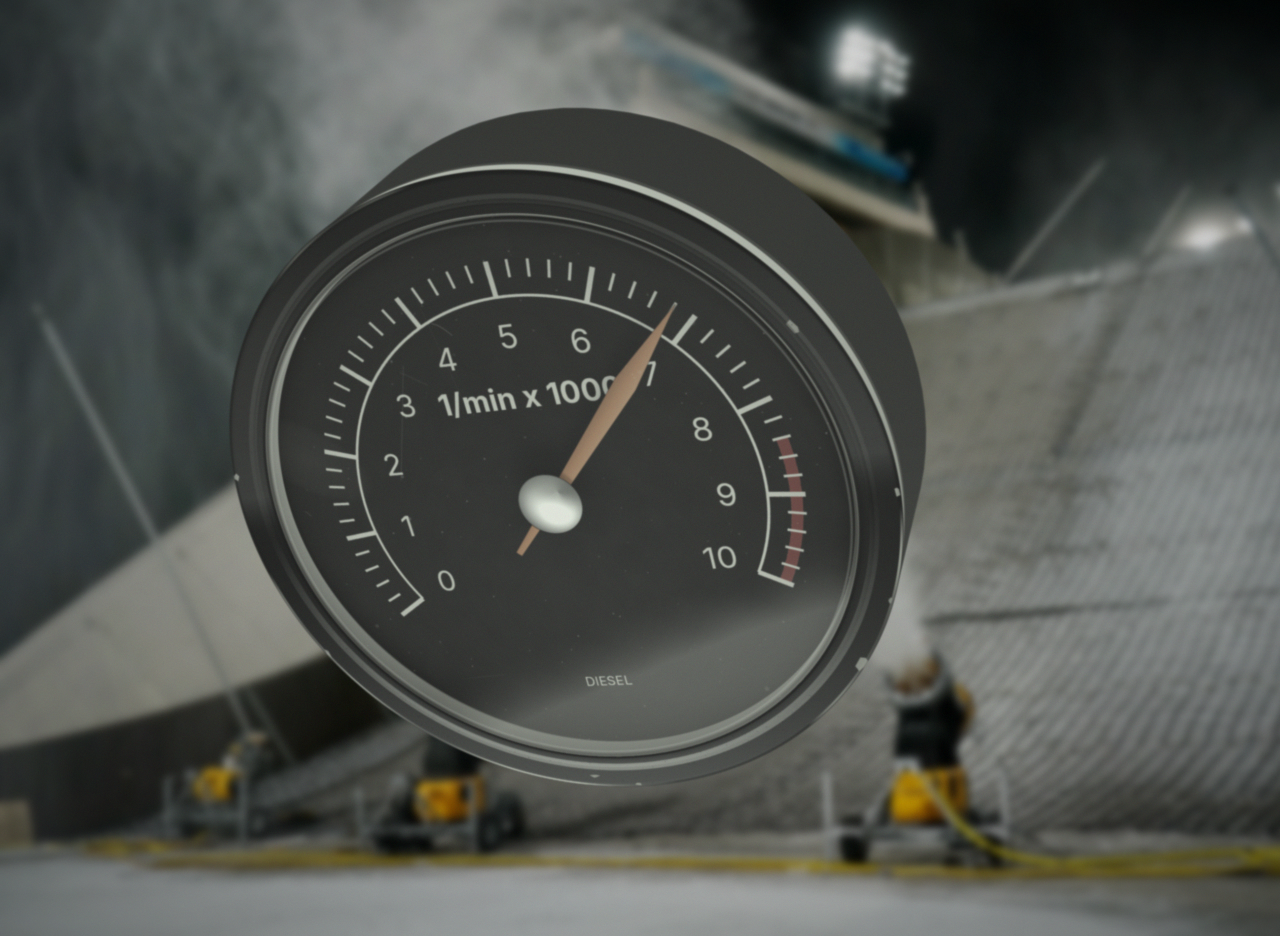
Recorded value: **6800** rpm
